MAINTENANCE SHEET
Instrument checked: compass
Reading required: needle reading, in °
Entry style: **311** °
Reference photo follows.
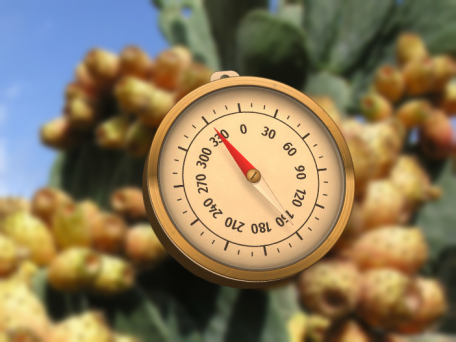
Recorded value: **330** °
